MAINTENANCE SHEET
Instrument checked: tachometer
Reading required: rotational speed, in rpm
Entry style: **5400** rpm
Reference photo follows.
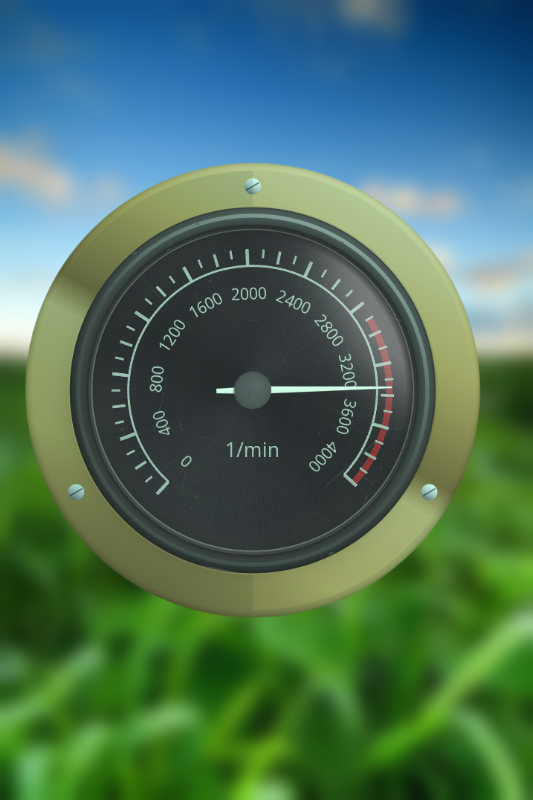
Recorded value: **3350** rpm
